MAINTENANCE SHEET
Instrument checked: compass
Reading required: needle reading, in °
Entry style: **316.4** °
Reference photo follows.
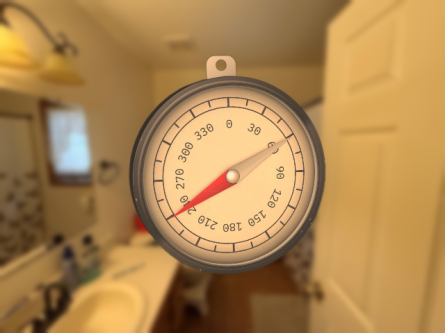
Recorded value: **240** °
